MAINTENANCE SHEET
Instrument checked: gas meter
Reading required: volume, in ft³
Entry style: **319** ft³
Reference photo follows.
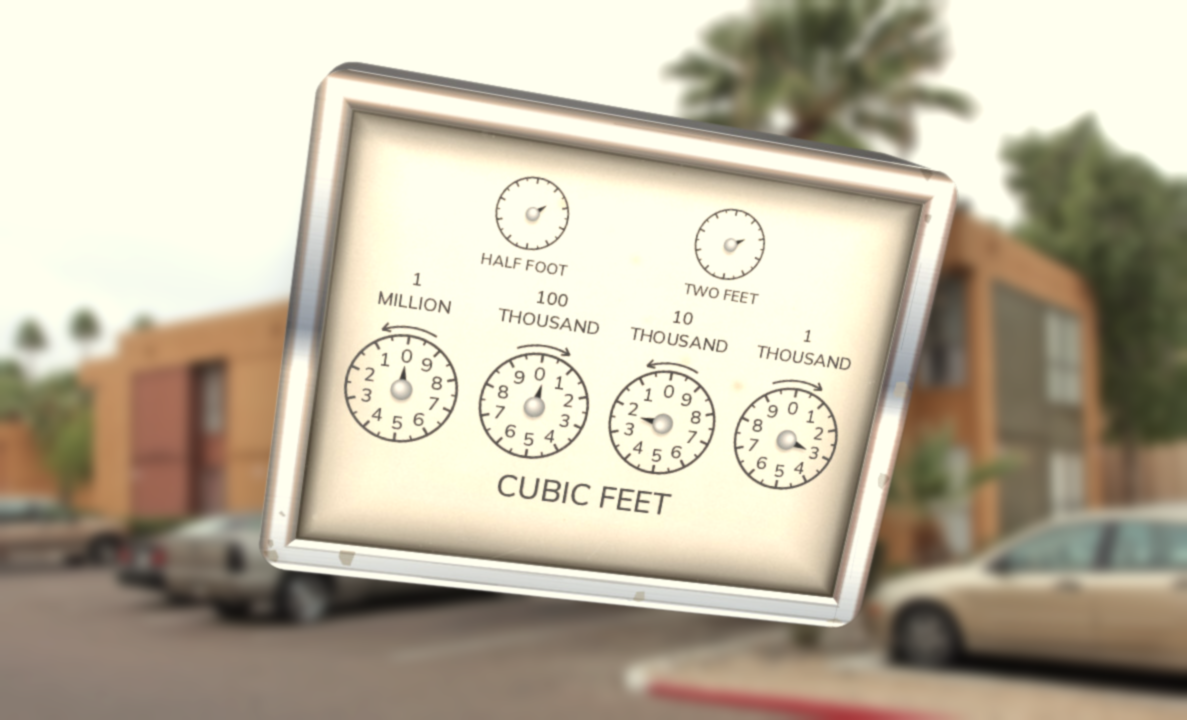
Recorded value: **2300** ft³
